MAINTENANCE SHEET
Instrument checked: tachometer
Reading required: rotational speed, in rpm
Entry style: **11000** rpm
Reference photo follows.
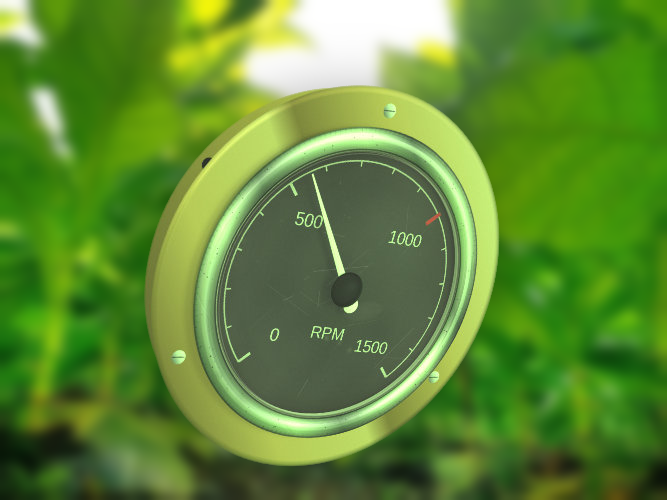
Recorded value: **550** rpm
